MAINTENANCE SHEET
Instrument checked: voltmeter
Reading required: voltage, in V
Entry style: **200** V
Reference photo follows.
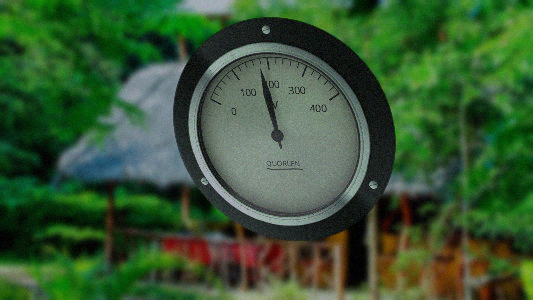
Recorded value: **180** V
